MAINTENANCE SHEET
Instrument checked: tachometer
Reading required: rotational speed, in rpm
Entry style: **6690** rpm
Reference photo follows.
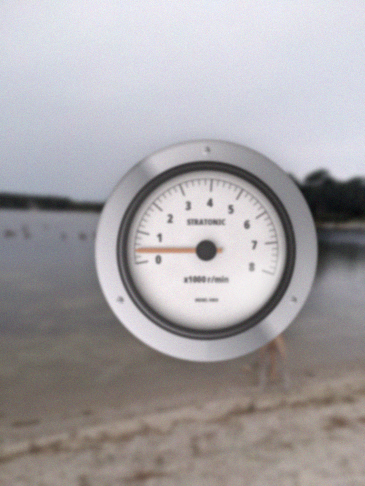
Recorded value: **400** rpm
